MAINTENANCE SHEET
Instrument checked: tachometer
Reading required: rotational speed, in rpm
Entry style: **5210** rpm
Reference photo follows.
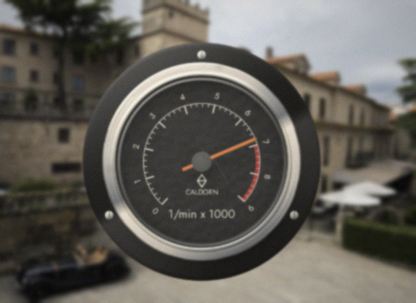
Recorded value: **6800** rpm
